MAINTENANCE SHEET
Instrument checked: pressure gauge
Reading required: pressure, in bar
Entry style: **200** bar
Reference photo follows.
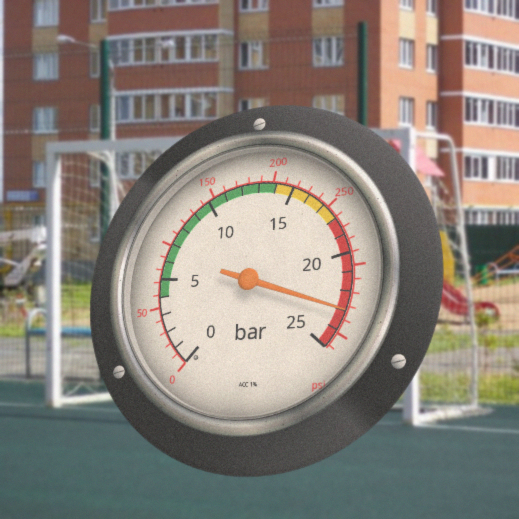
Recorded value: **23** bar
